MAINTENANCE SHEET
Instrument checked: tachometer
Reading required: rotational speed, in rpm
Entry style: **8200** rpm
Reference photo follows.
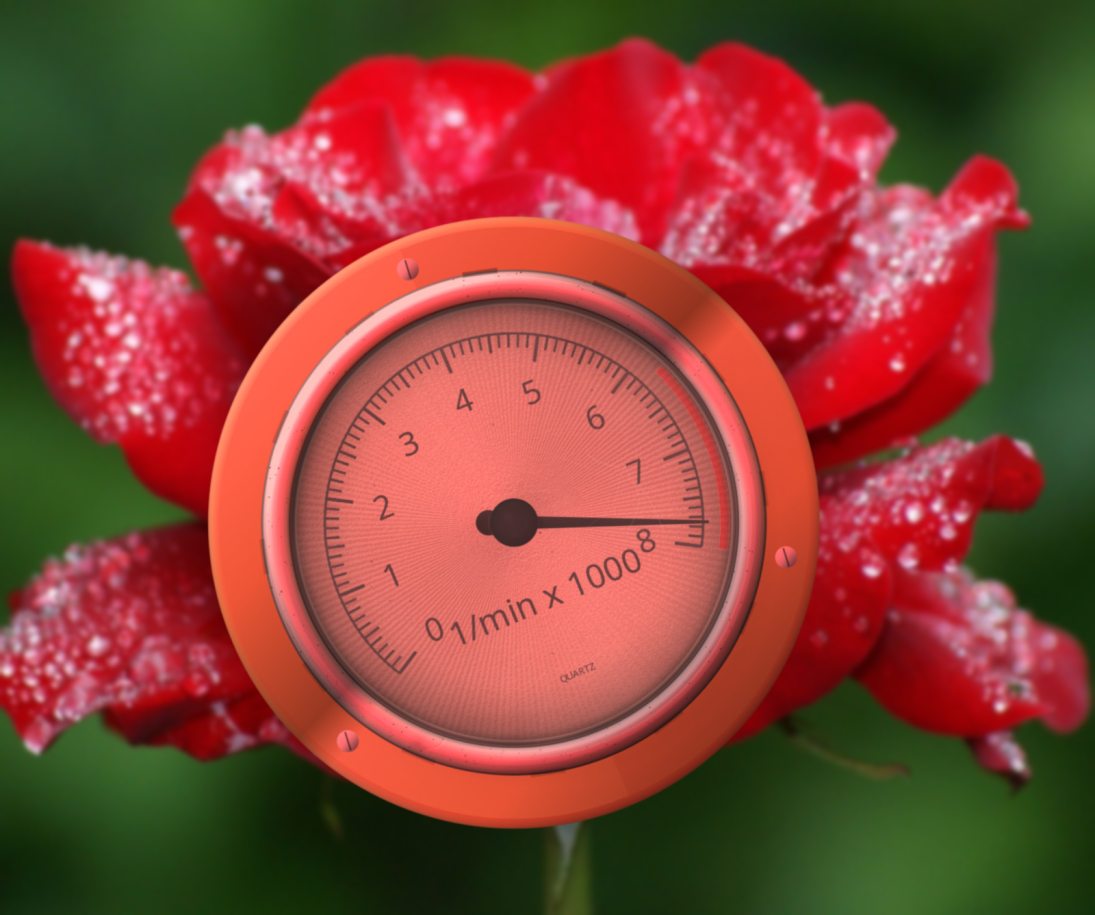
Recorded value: **7750** rpm
